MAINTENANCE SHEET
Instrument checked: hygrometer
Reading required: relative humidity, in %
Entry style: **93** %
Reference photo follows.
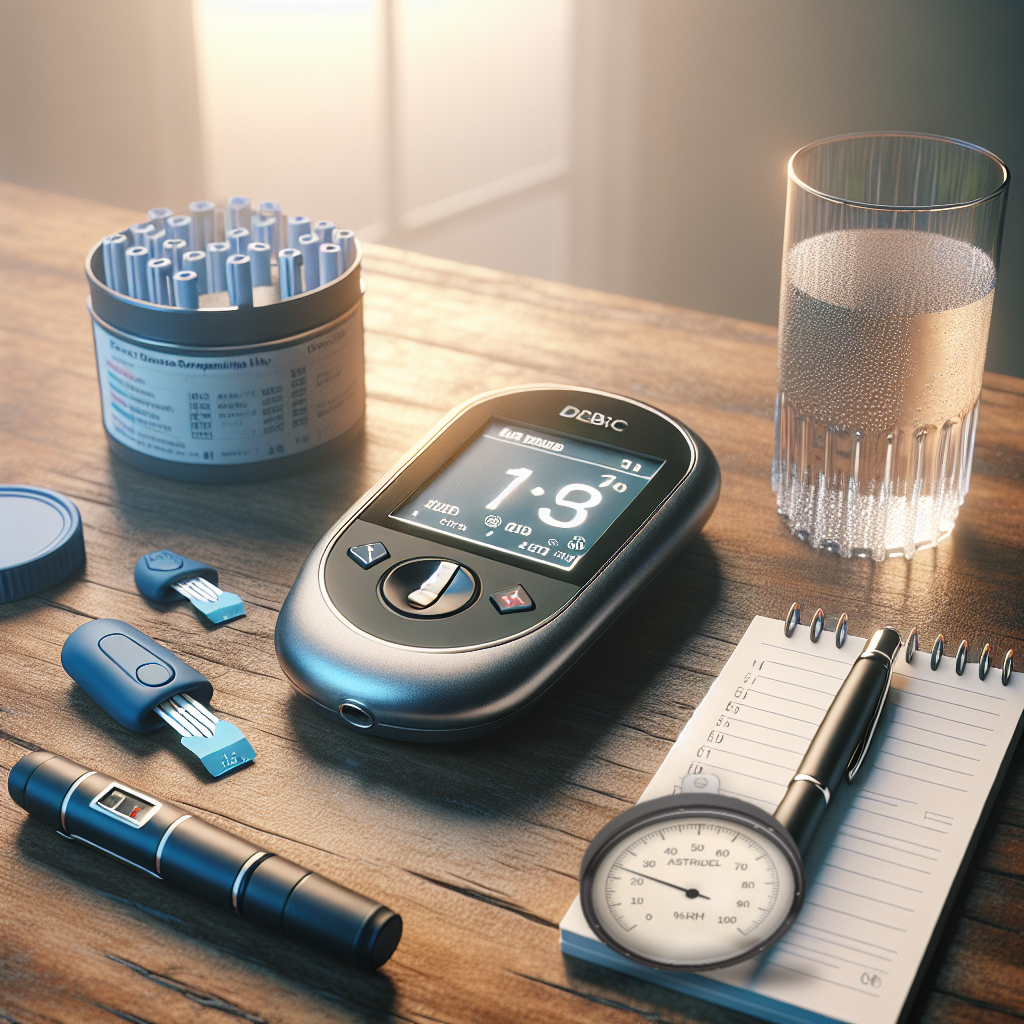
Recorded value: **25** %
